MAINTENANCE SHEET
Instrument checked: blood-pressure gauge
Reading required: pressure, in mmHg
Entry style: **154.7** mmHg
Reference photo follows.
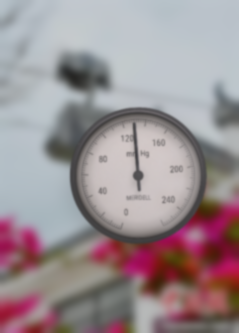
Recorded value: **130** mmHg
